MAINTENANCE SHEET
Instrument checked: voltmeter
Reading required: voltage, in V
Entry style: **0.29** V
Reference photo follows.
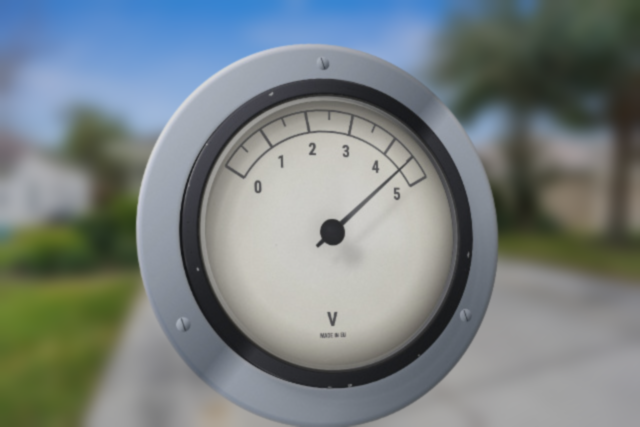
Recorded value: **4.5** V
